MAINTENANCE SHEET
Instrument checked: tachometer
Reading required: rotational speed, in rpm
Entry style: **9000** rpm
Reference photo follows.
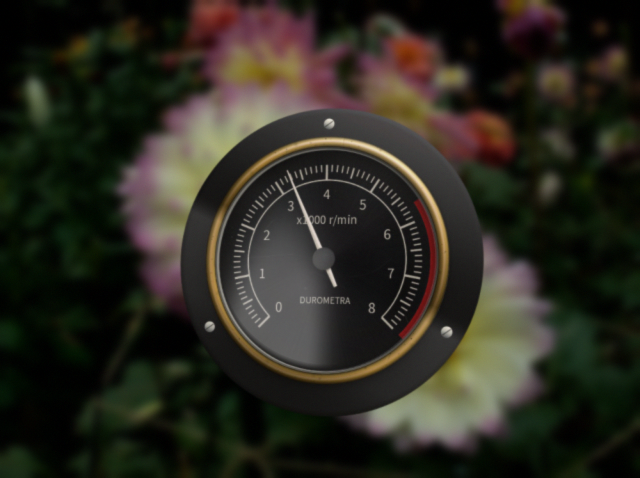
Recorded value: **3300** rpm
